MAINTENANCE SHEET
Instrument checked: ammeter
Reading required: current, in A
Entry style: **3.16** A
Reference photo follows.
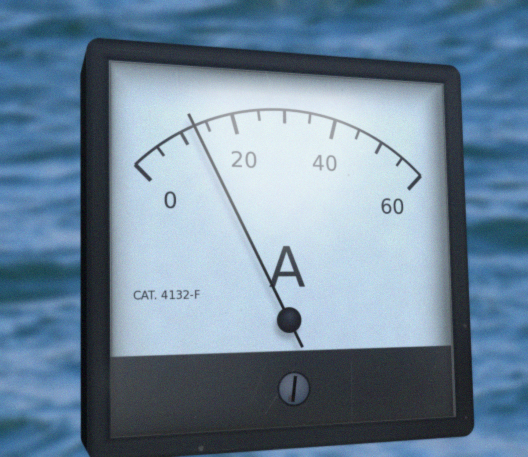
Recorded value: **12.5** A
